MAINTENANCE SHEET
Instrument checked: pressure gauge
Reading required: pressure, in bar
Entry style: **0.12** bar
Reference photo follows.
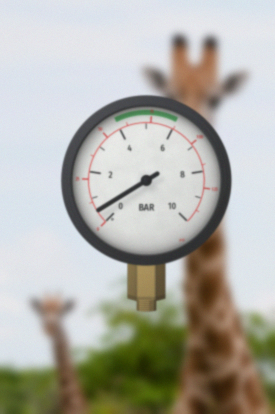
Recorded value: **0.5** bar
